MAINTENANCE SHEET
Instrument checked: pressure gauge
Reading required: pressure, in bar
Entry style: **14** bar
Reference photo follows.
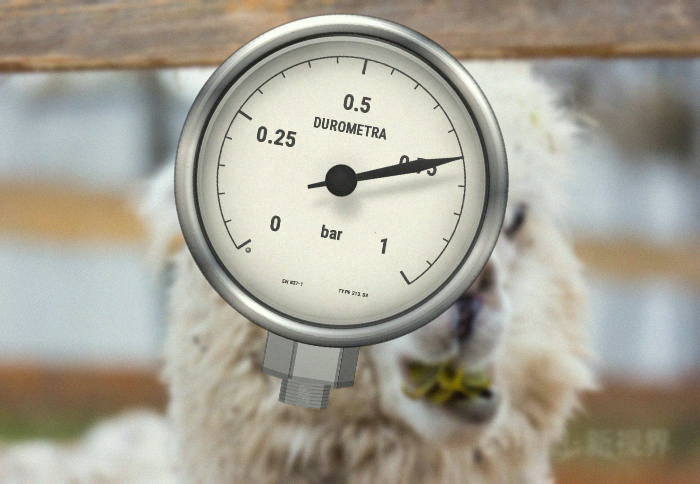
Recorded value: **0.75** bar
